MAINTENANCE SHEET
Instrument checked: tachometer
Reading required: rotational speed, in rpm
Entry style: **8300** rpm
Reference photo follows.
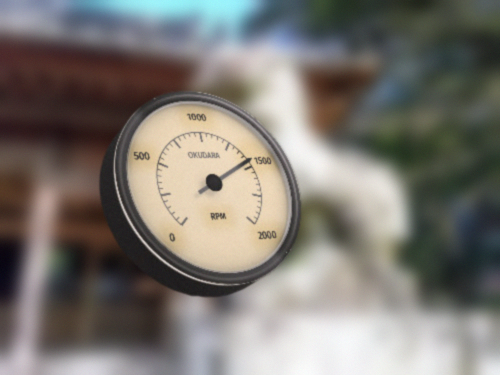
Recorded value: **1450** rpm
